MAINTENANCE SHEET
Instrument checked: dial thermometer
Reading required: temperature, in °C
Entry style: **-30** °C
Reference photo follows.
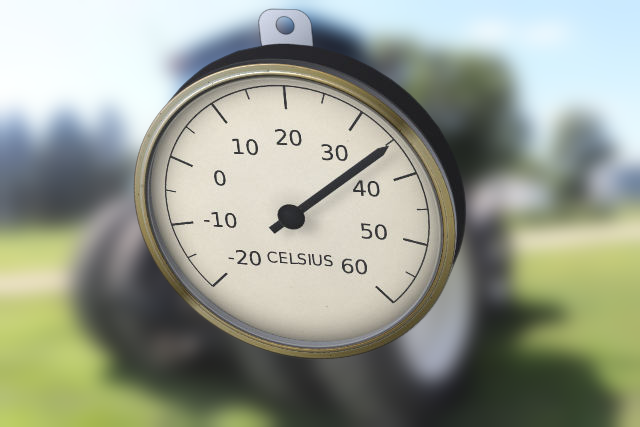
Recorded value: **35** °C
